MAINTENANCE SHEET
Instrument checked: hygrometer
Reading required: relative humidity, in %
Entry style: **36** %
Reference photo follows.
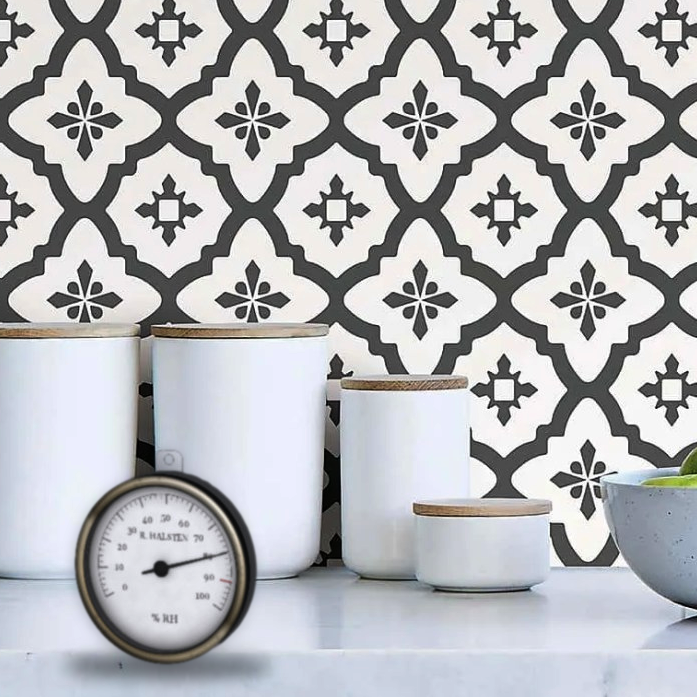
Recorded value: **80** %
